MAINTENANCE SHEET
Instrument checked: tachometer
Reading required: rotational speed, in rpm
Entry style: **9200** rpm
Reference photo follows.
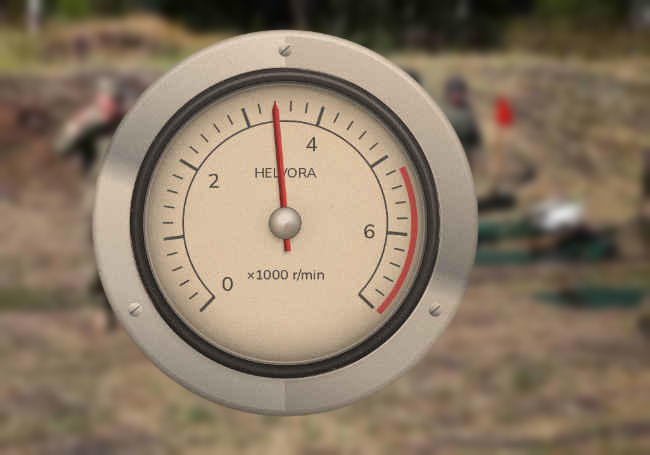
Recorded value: **3400** rpm
